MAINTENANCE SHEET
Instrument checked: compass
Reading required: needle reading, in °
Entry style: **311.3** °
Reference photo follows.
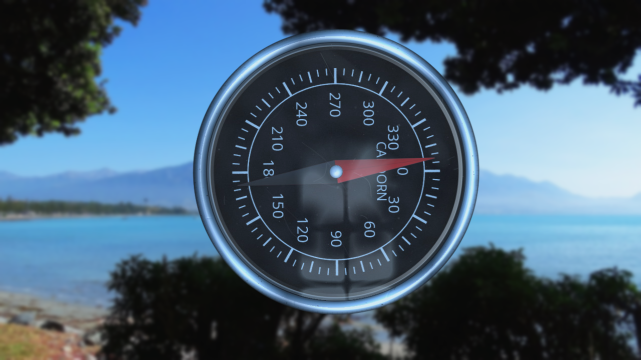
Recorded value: **352.5** °
